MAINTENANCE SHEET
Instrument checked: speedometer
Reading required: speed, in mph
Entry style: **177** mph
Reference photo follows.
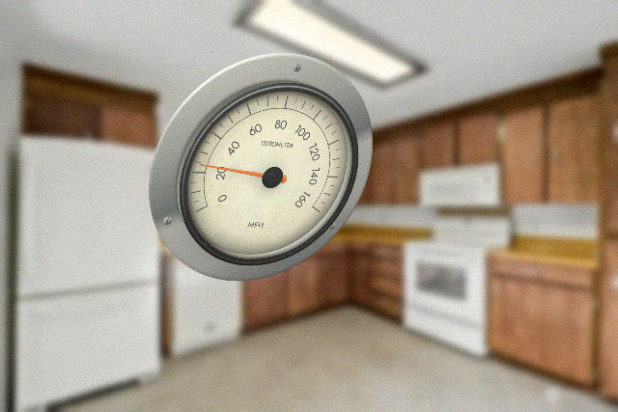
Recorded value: **25** mph
